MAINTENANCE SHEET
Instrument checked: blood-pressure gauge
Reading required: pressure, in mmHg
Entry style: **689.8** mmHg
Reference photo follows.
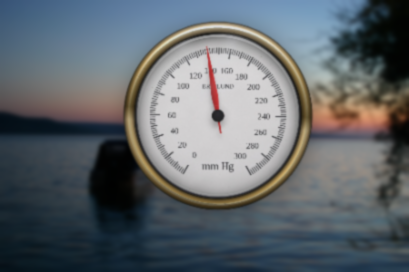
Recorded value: **140** mmHg
